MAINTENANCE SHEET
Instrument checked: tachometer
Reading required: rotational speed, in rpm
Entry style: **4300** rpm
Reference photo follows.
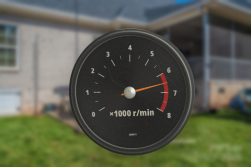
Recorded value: **6500** rpm
